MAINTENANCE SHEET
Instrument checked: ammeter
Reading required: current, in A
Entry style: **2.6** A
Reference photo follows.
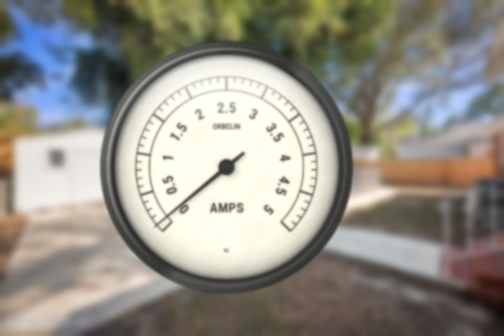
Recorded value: **0.1** A
